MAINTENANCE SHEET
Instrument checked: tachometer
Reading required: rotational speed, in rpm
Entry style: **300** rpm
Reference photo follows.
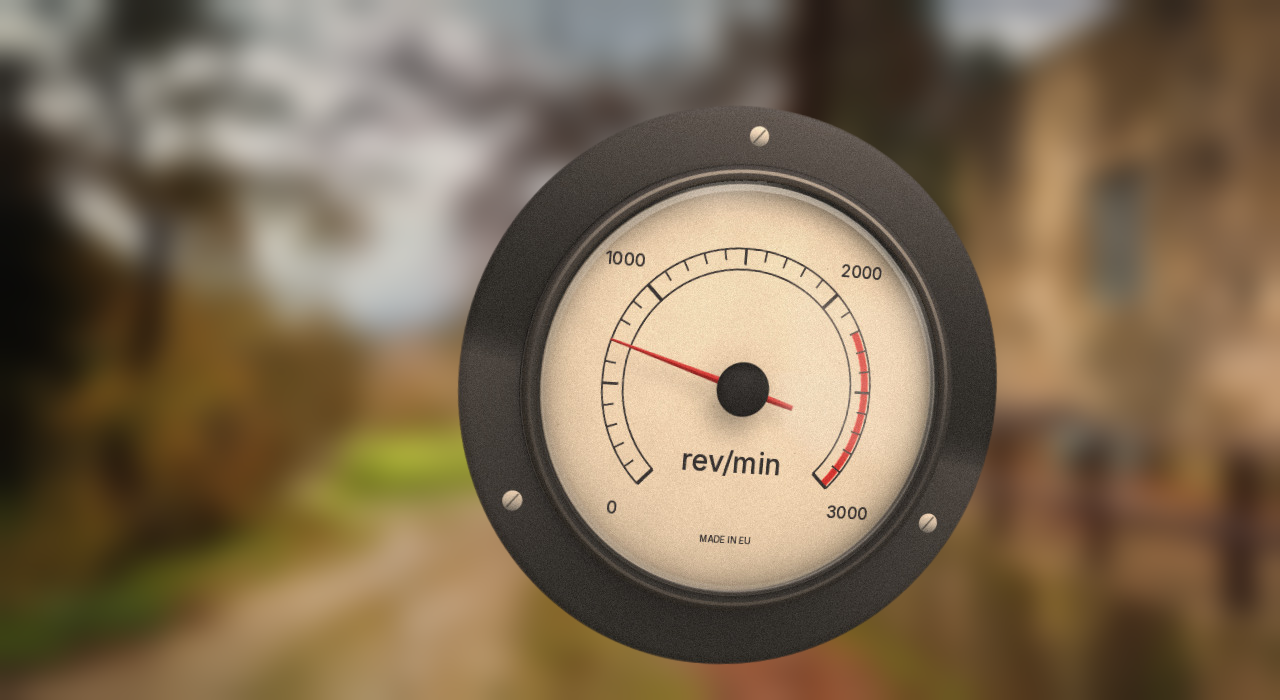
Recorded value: **700** rpm
